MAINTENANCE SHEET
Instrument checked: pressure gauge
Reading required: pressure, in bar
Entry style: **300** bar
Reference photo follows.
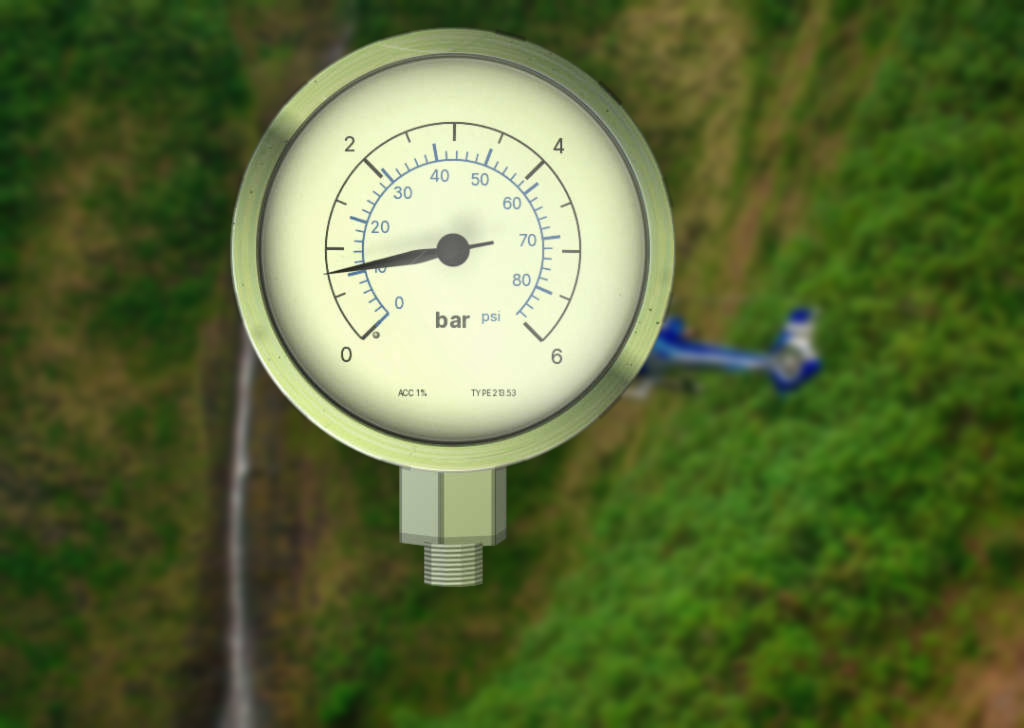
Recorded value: **0.75** bar
